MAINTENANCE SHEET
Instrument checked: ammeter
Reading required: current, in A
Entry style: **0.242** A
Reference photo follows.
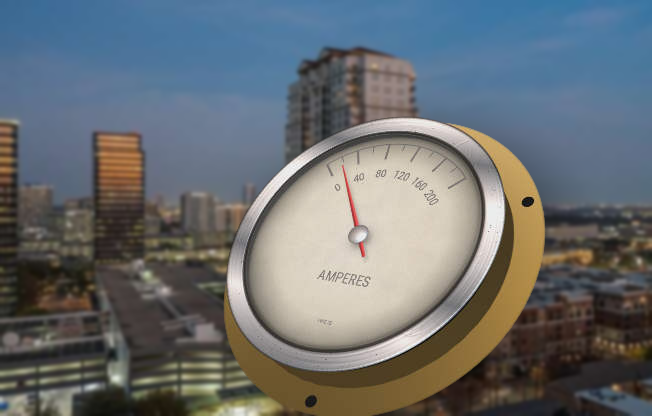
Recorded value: **20** A
